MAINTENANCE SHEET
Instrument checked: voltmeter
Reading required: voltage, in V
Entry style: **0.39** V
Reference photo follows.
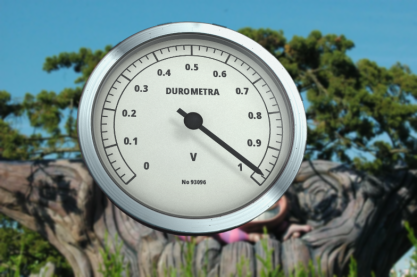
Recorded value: **0.98** V
